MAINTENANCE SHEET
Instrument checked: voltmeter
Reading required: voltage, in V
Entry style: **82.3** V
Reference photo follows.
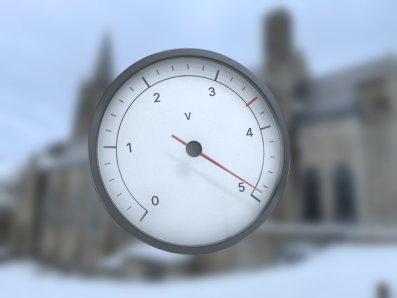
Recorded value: **4.9** V
